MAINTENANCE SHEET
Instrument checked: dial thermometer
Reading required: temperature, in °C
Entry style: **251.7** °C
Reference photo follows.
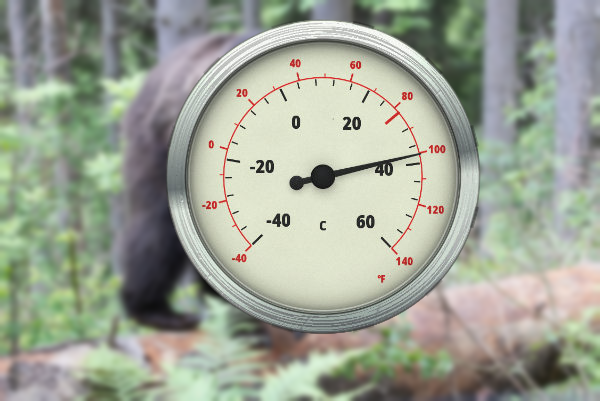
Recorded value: **38** °C
